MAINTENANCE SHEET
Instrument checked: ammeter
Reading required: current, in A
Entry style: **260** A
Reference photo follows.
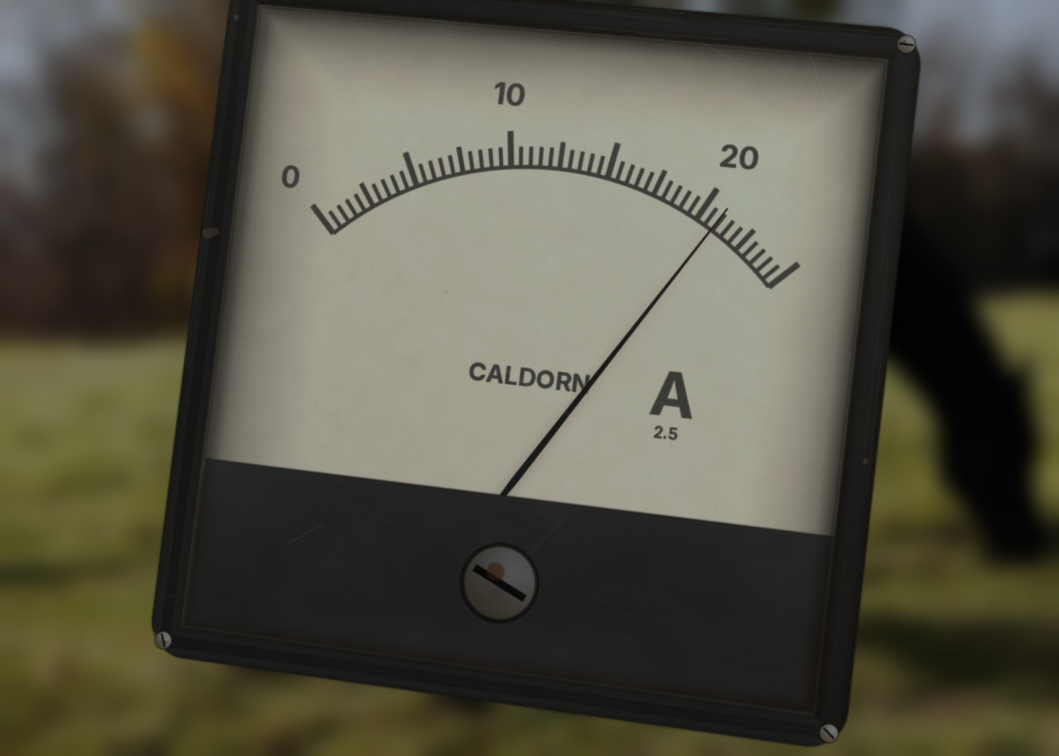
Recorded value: **21** A
